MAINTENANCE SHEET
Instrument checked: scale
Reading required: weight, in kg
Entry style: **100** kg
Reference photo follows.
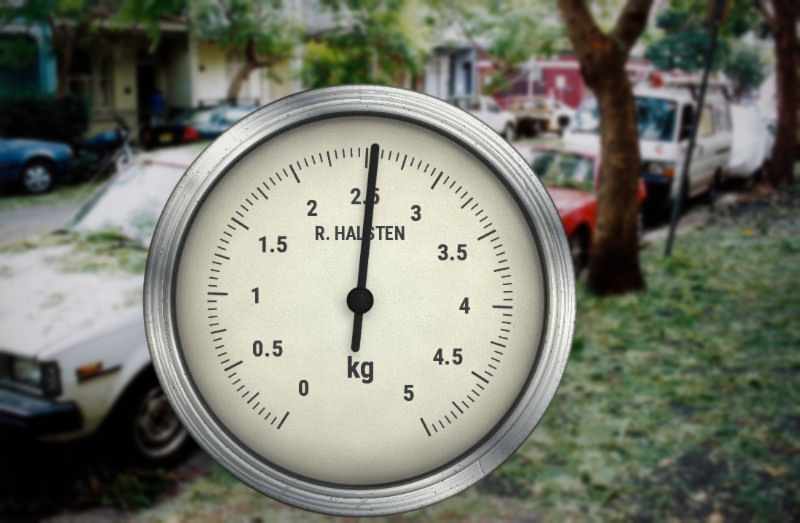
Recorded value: **2.55** kg
